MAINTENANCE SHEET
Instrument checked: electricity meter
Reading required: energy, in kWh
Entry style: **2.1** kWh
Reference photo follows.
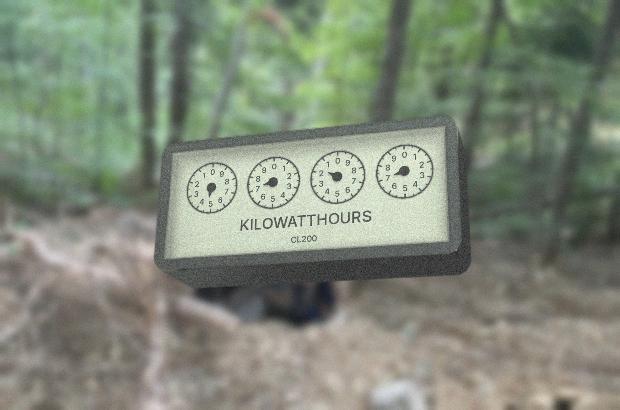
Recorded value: **4717** kWh
